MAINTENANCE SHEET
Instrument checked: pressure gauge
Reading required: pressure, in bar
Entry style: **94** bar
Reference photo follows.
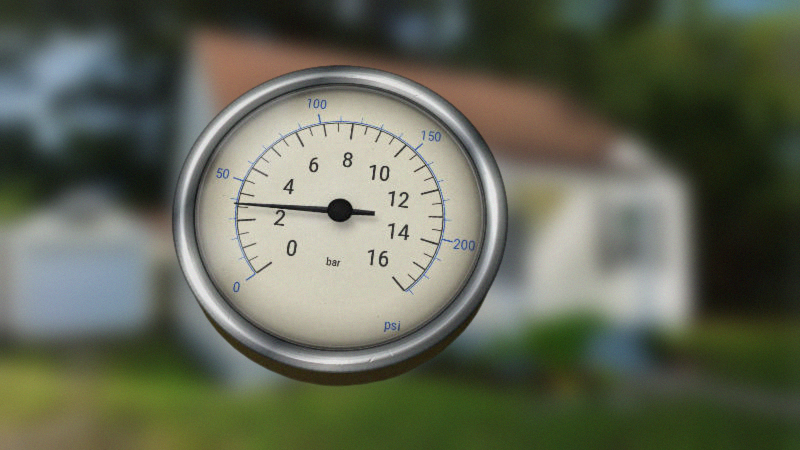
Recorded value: **2.5** bar
